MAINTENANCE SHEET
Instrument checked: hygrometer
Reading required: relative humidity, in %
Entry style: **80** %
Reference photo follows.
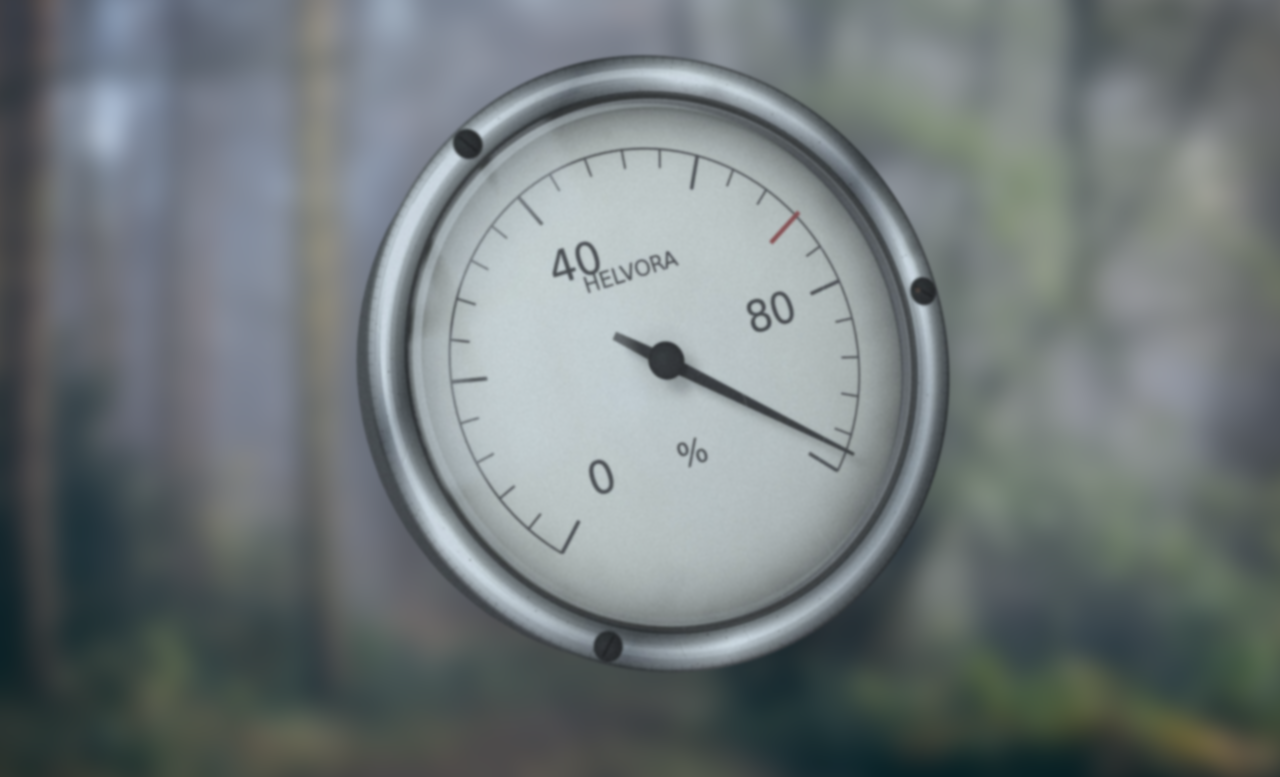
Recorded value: **98** %
